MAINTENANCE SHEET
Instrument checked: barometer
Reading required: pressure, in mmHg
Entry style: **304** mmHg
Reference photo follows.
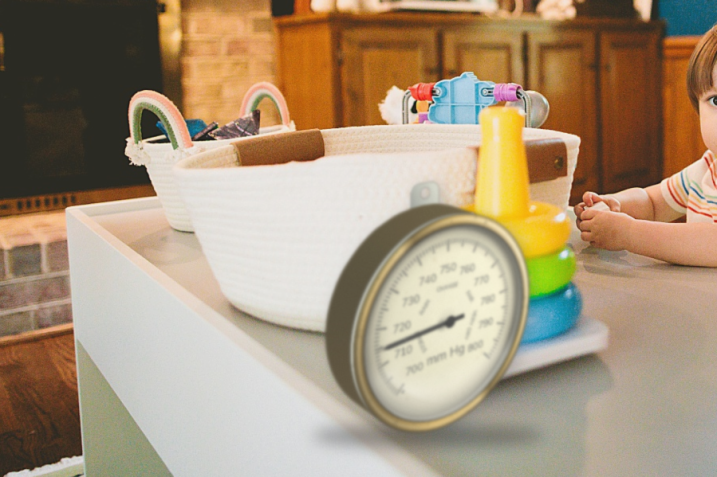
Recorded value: **715** mmHg
